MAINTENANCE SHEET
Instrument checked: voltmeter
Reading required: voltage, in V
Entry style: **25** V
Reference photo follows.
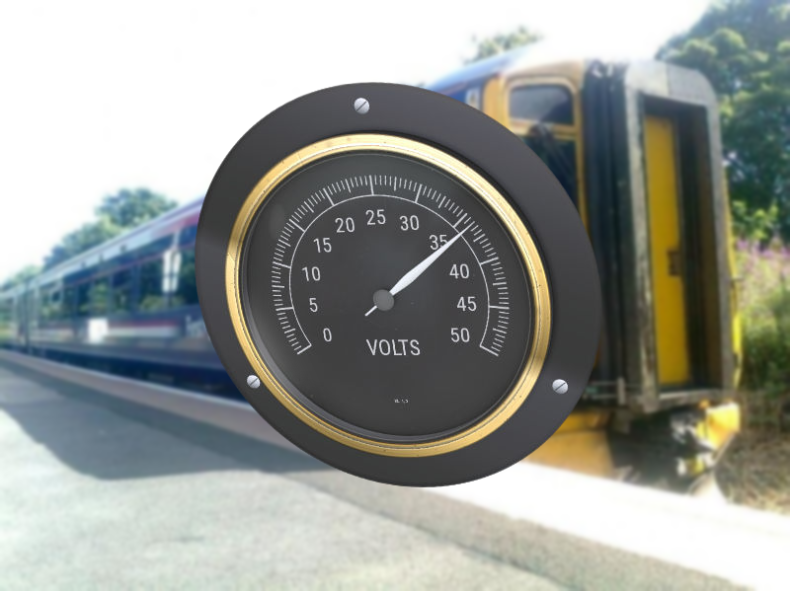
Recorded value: **36** V
